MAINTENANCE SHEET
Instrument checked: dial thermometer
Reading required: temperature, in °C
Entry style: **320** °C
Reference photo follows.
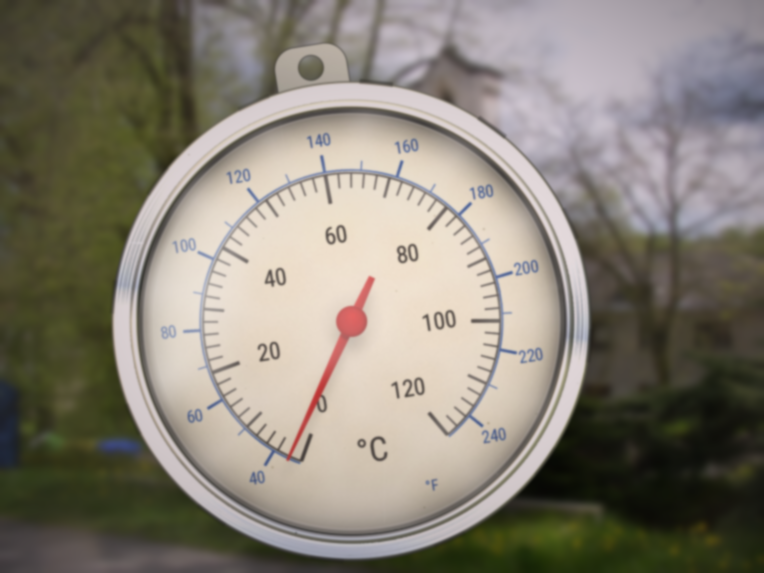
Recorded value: **2** °C
